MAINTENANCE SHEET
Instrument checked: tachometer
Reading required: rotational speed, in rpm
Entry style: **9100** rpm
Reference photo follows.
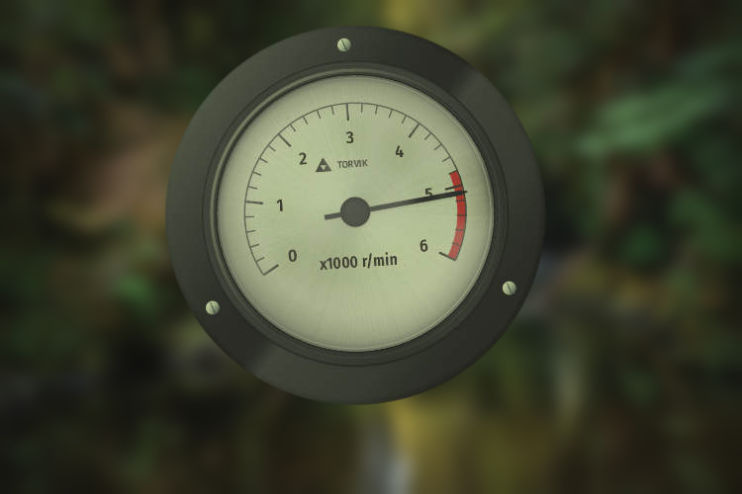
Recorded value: **5100** rpm
